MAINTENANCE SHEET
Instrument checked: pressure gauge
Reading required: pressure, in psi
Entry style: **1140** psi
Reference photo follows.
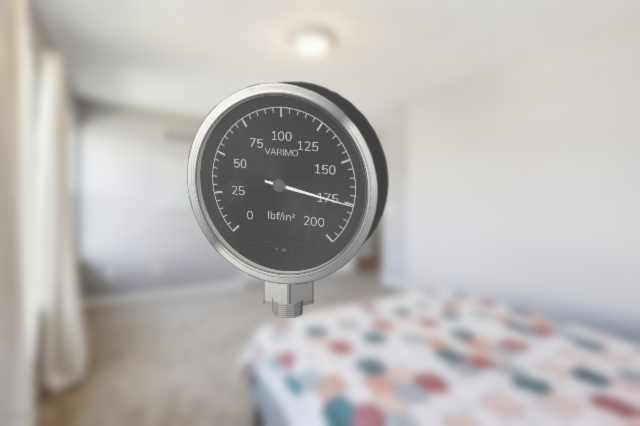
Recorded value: **175** psi
